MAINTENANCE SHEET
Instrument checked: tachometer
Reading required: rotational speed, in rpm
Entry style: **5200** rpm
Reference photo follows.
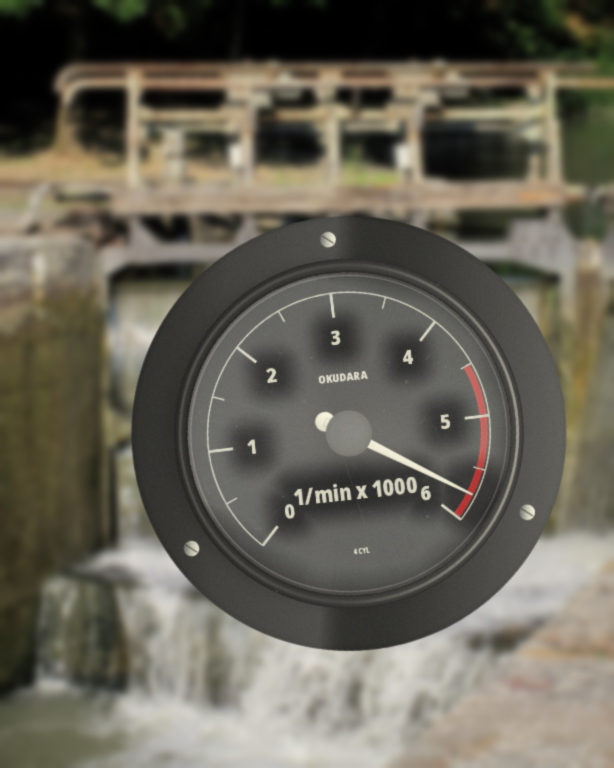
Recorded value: **5750** rpm
